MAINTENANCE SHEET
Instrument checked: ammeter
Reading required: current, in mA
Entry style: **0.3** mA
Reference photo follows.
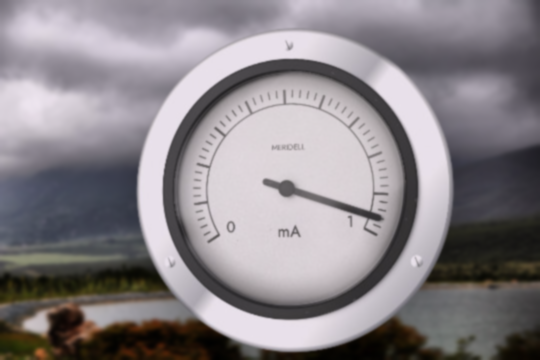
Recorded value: **0.96** mA
